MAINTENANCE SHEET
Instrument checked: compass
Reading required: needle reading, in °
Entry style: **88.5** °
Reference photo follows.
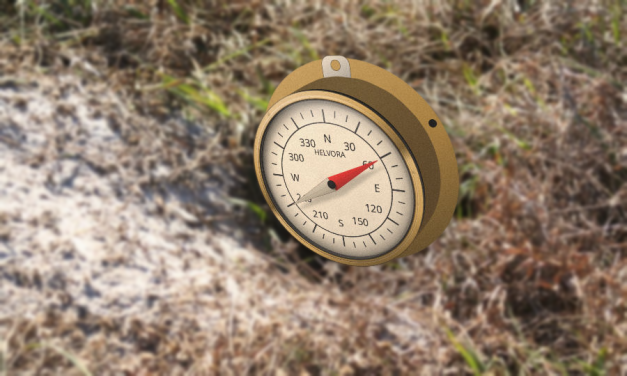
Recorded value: **60** °
